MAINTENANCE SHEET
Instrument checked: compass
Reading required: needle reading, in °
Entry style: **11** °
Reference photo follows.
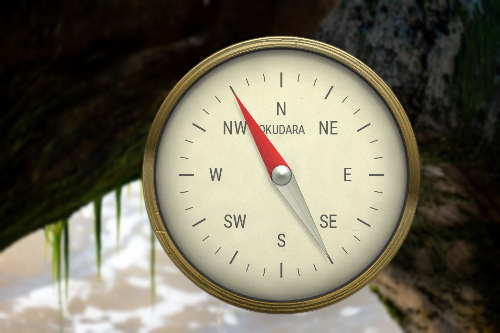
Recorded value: **330** °
